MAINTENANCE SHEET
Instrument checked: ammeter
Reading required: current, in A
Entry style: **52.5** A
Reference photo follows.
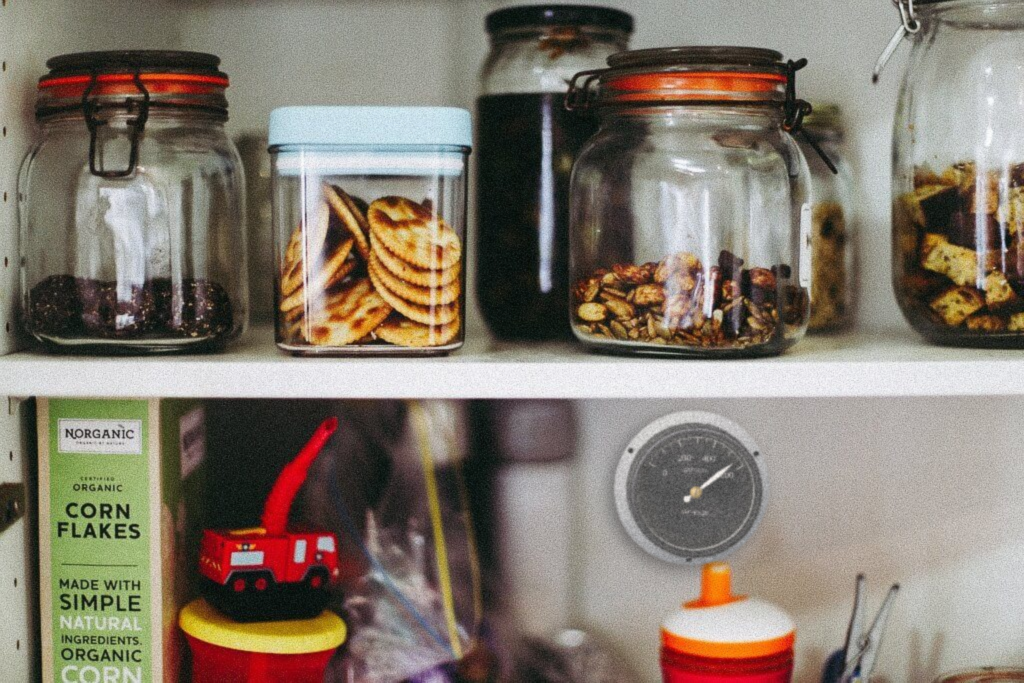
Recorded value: **550** A
